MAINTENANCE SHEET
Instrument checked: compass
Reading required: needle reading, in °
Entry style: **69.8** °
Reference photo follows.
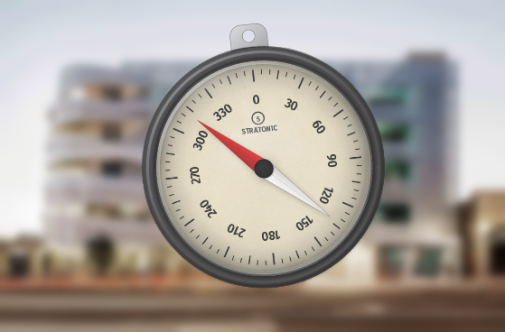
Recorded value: **312.5** °
